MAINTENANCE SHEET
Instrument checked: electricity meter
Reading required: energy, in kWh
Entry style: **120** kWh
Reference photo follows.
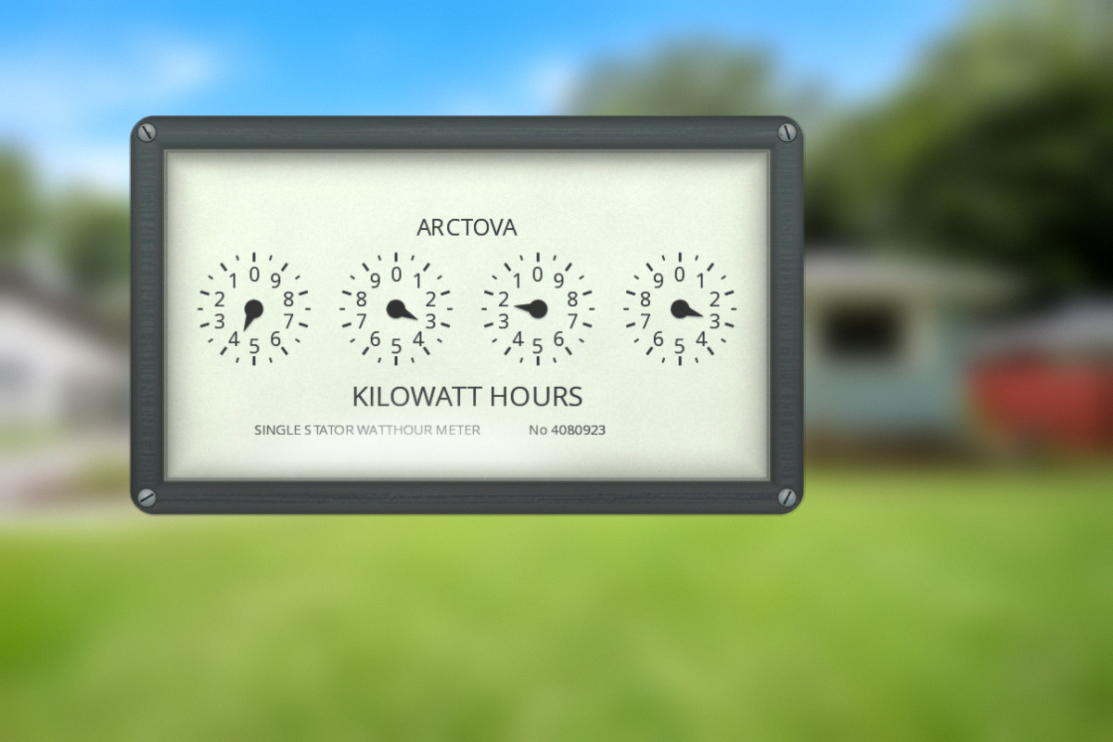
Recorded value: **4323** kWh
